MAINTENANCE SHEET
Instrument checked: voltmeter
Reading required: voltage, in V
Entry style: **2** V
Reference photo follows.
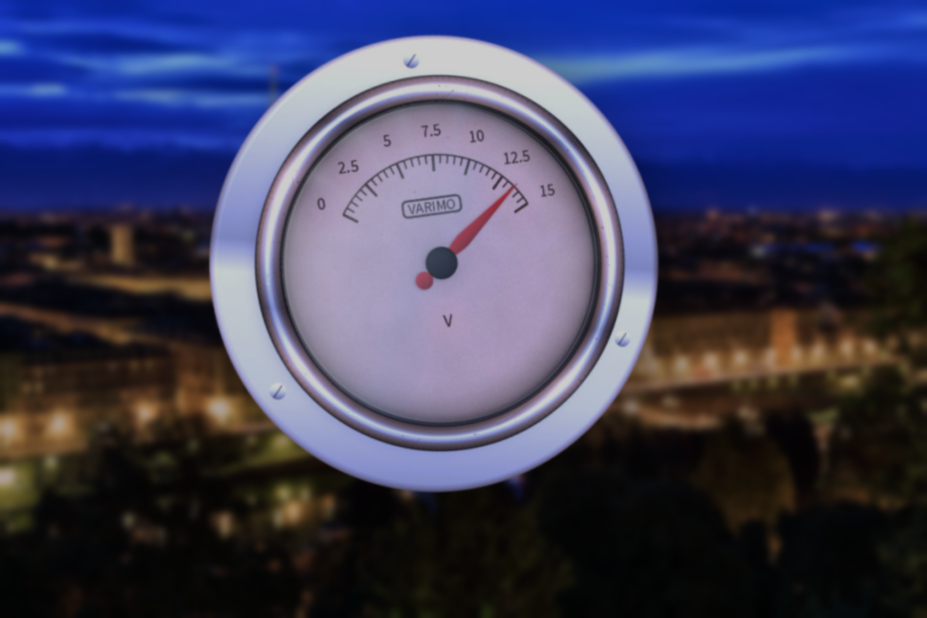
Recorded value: **13.5** V
